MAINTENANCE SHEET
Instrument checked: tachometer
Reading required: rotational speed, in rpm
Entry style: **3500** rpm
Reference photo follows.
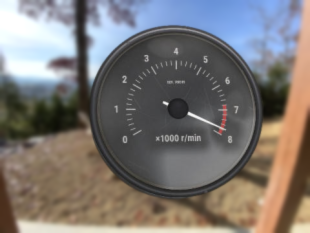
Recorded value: **7800** rpm
